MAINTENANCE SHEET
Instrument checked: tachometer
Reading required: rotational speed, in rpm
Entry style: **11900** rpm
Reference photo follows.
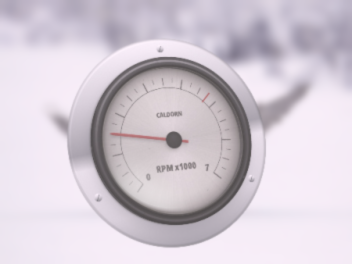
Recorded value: **1500** rpm
